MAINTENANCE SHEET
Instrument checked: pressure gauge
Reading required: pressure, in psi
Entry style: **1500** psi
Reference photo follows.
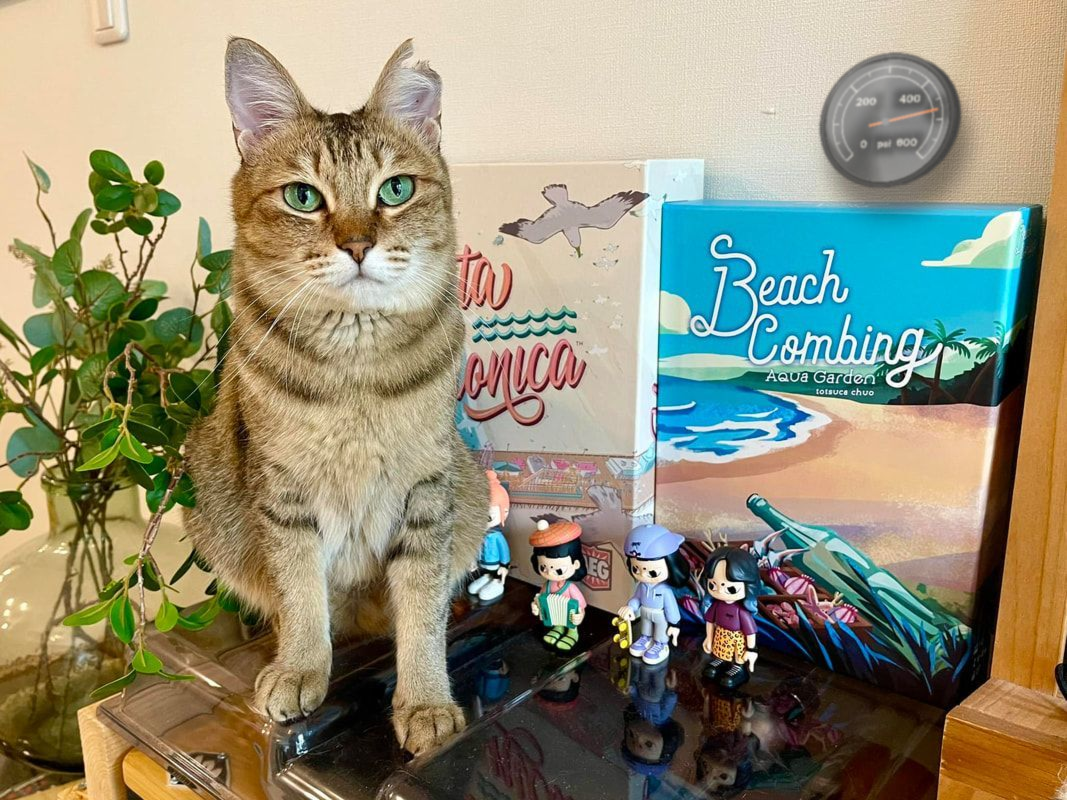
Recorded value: **475** psi
